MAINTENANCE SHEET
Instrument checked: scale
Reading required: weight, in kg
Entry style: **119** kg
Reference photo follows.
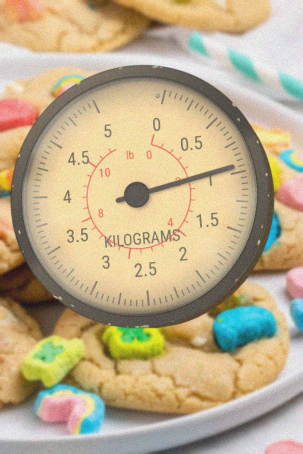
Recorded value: **0.95** kg
